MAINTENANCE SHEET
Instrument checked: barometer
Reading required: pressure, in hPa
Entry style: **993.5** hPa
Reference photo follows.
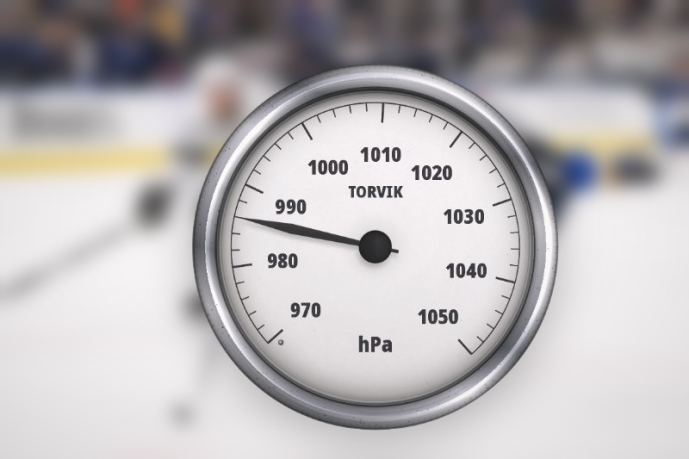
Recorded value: **986** hPa
